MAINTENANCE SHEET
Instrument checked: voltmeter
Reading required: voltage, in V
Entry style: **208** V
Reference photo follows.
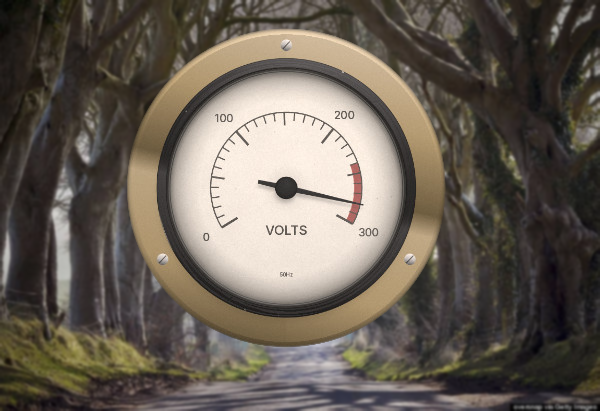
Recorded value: **280** V
